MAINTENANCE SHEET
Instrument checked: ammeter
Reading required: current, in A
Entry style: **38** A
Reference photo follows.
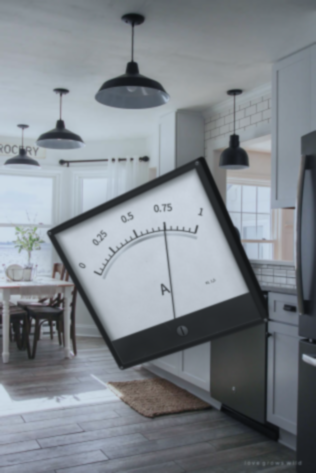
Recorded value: **0.75** A
